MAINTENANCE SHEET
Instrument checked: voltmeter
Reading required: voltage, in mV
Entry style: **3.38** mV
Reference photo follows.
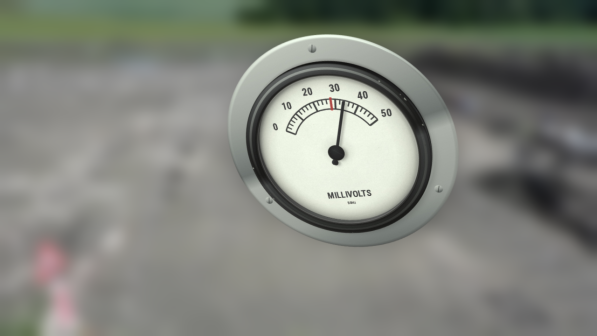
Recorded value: **34** mV
